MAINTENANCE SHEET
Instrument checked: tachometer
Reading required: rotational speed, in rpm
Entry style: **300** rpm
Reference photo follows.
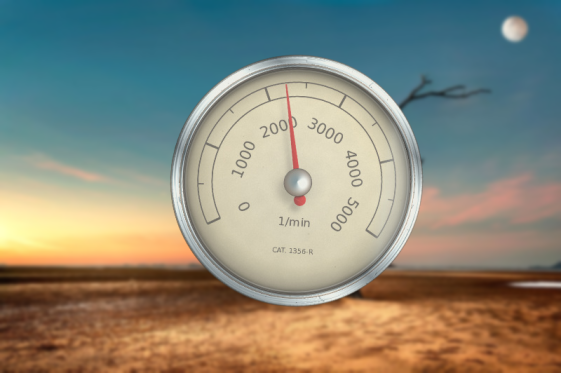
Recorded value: **2250** rpm
